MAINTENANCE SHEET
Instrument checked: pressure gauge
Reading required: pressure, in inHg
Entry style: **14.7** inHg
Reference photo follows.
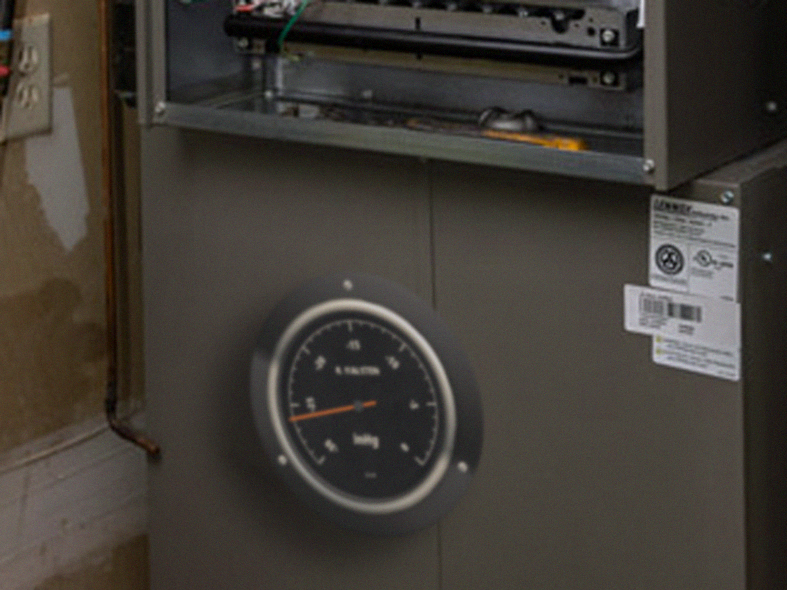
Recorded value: **-26** inHg
